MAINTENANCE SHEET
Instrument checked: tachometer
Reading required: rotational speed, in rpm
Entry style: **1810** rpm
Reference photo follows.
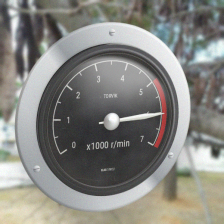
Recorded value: **6000** rpm
